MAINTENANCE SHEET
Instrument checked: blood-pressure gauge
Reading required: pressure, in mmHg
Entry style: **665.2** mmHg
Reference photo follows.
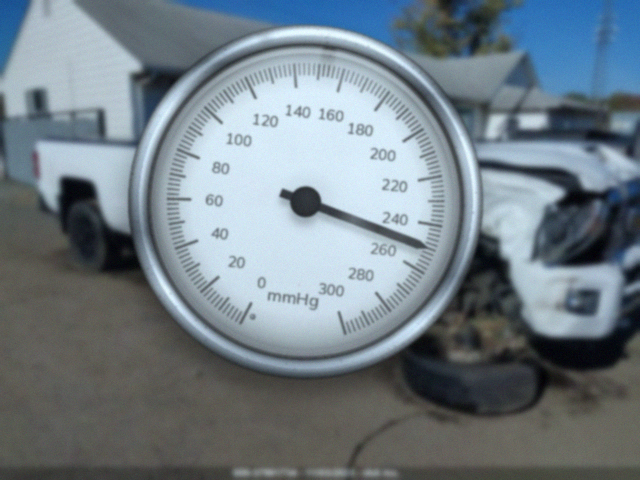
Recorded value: **250** mmHg
